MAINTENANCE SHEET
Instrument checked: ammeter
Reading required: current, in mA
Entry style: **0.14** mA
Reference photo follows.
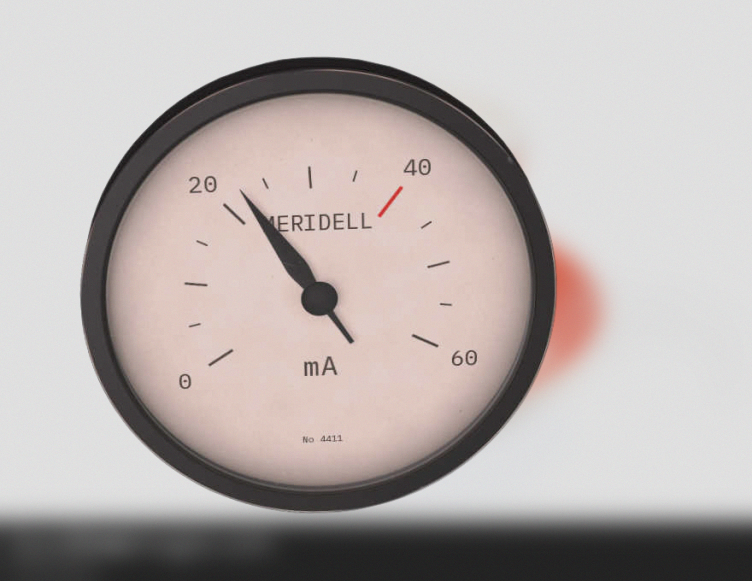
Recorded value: **22.5** mA
